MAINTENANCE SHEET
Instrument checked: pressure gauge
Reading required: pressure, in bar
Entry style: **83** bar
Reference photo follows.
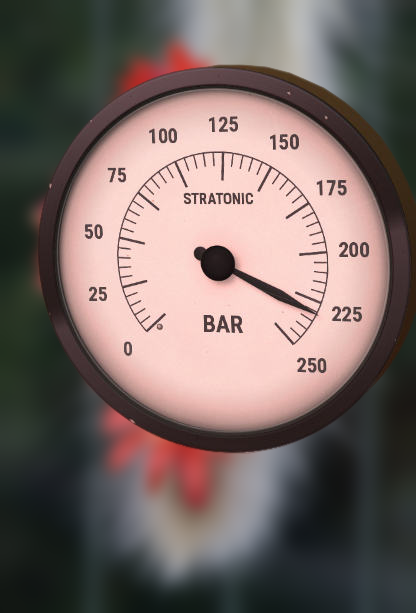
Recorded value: **230** bar
